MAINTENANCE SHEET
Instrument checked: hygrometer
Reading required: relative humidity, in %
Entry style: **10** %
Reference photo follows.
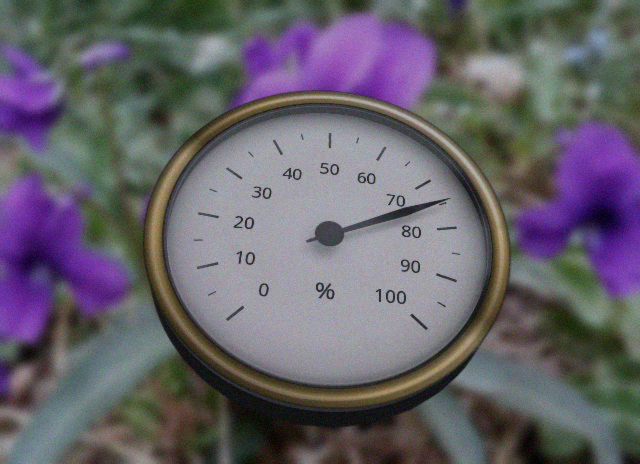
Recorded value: **75** %
